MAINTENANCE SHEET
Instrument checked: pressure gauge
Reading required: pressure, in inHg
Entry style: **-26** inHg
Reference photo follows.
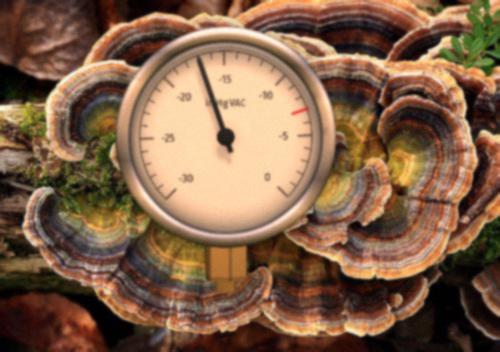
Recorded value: **-17** inHg
